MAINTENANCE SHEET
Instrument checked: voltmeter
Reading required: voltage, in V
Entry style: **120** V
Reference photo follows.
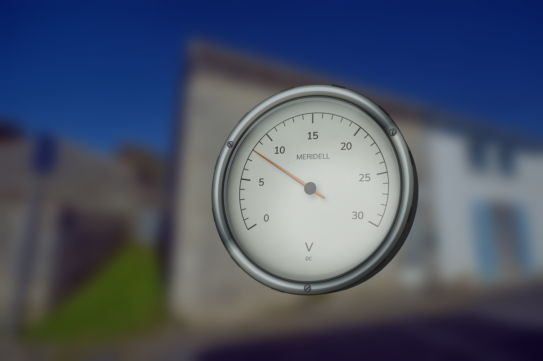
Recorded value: **8** V
